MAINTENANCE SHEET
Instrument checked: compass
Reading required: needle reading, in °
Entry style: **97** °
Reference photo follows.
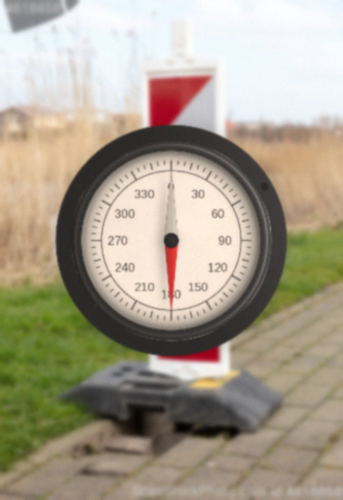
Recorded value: **180** °
